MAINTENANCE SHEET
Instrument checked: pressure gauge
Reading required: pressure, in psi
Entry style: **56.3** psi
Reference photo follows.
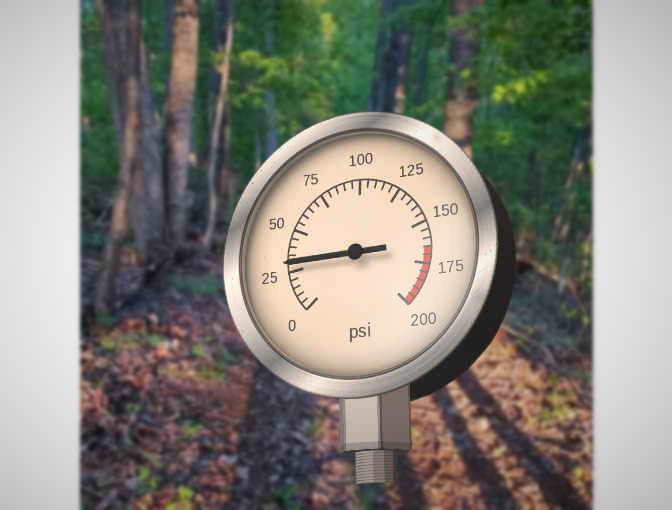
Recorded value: **30** psi
